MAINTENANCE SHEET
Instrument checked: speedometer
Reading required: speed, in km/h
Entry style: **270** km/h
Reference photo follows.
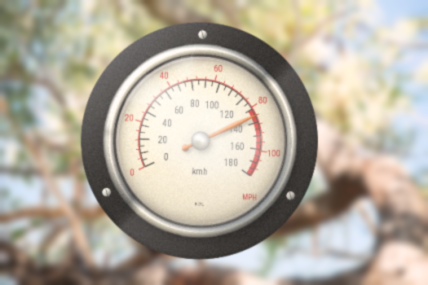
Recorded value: **135** km/h
